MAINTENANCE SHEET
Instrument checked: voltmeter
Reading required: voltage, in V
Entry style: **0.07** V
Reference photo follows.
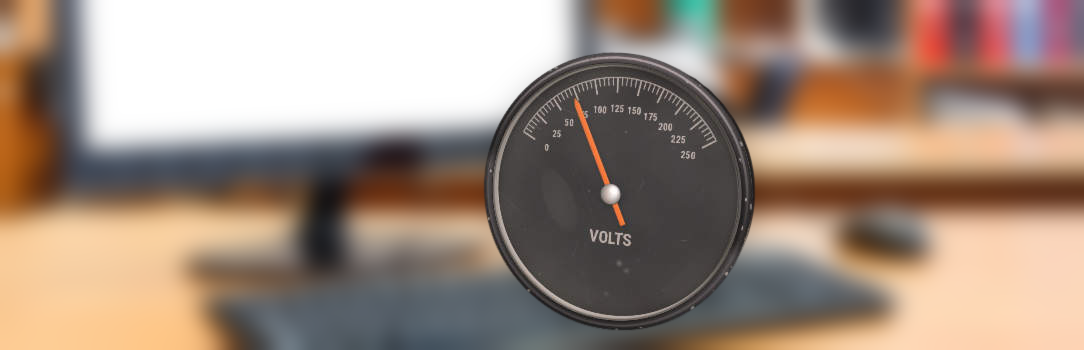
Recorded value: **75** V
